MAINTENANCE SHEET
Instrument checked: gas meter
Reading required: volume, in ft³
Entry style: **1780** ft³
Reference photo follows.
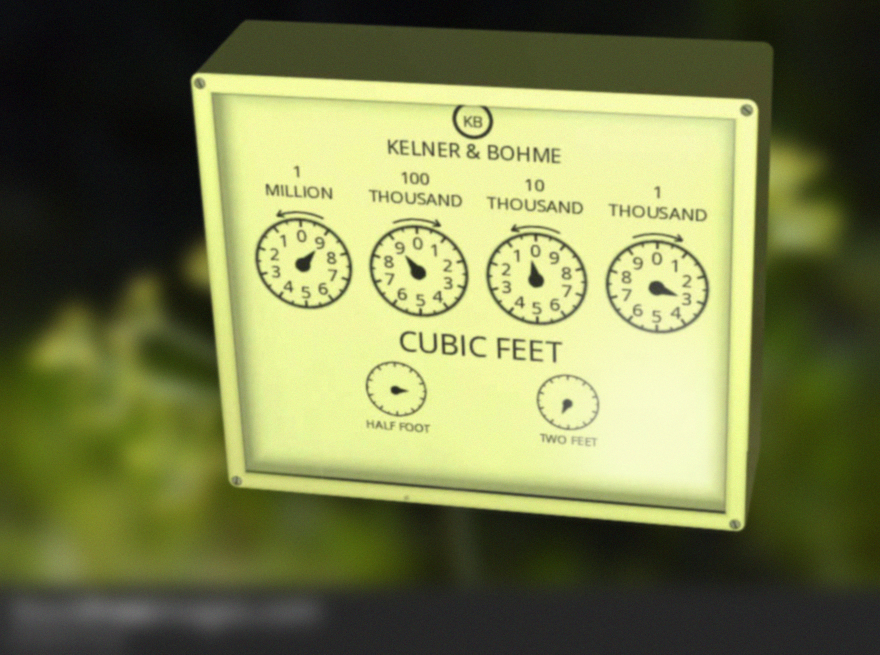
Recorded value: **890300** ft³
